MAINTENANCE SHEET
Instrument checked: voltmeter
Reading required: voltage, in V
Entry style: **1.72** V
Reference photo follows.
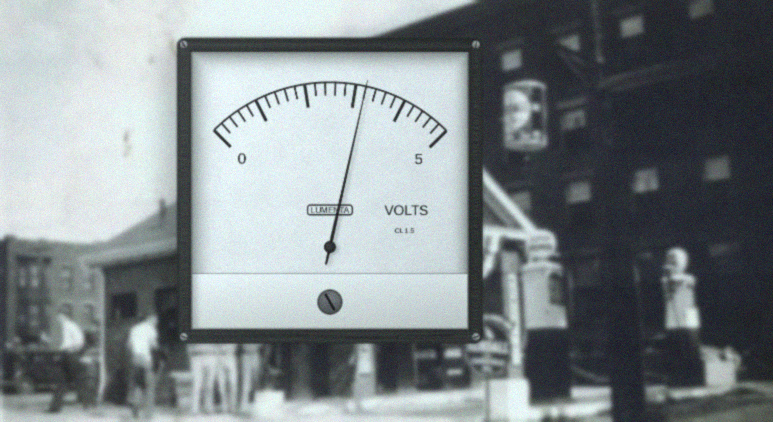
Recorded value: **3.2** V
